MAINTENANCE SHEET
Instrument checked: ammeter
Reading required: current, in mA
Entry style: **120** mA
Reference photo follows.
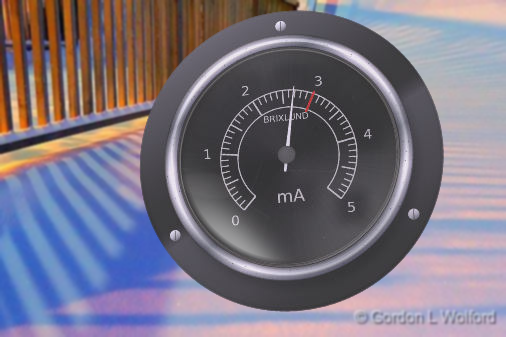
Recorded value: **2.7** mA
